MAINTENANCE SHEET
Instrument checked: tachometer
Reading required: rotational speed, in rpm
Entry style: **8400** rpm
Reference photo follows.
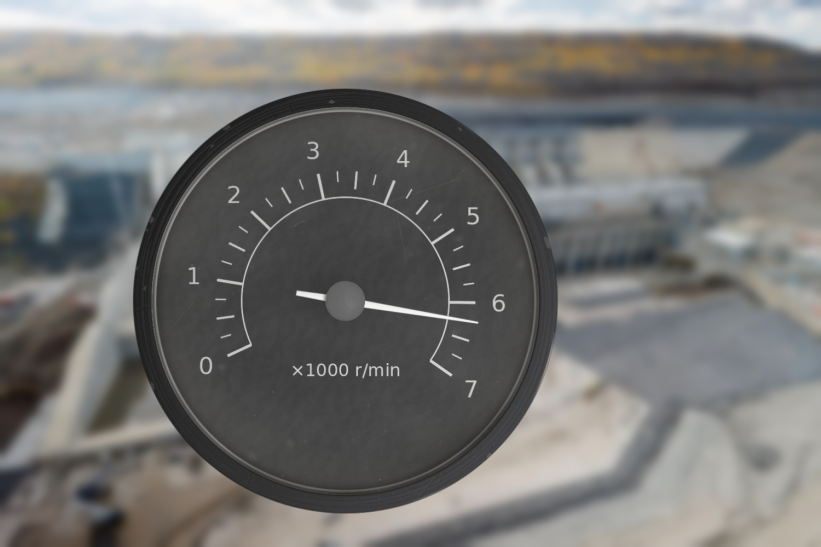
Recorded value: **6250** rpm
